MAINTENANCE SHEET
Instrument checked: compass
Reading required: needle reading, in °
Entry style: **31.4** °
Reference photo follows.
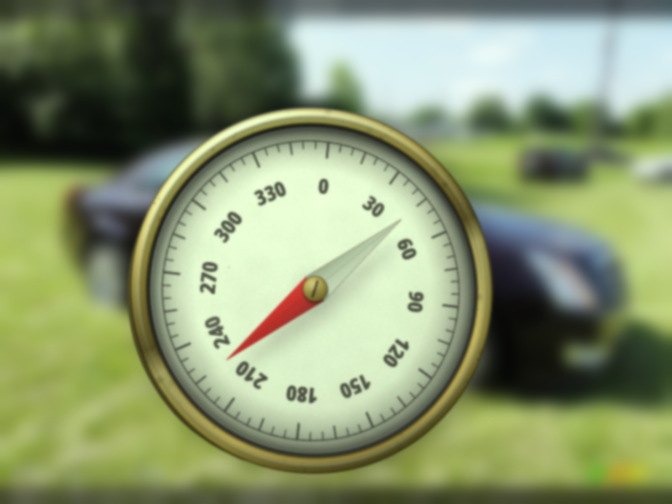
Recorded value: **225** °
